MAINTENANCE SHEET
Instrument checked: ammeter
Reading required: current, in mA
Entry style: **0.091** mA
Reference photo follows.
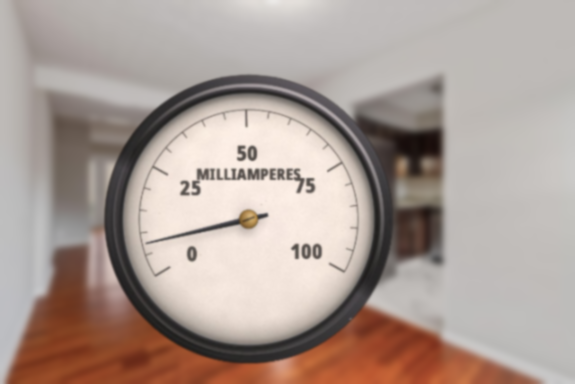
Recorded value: **7.5** mA
